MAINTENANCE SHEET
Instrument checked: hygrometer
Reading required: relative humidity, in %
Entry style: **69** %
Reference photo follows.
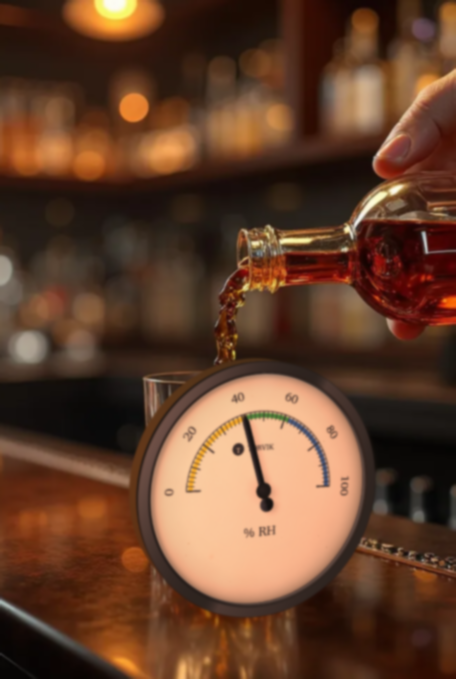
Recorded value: **40** %
